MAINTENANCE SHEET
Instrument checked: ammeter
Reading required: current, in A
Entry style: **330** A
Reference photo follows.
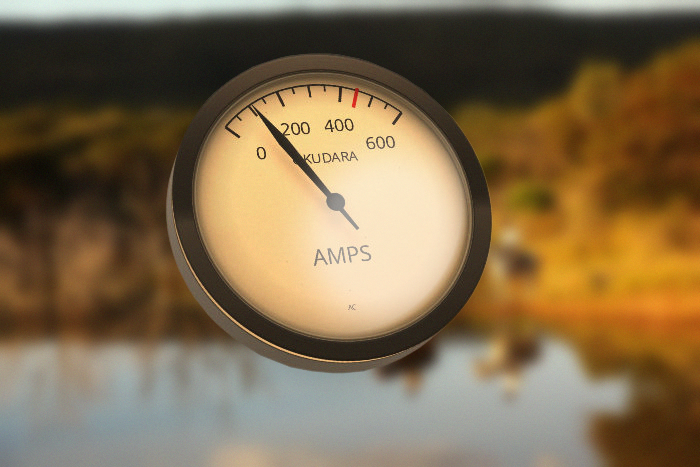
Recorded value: **100** A
